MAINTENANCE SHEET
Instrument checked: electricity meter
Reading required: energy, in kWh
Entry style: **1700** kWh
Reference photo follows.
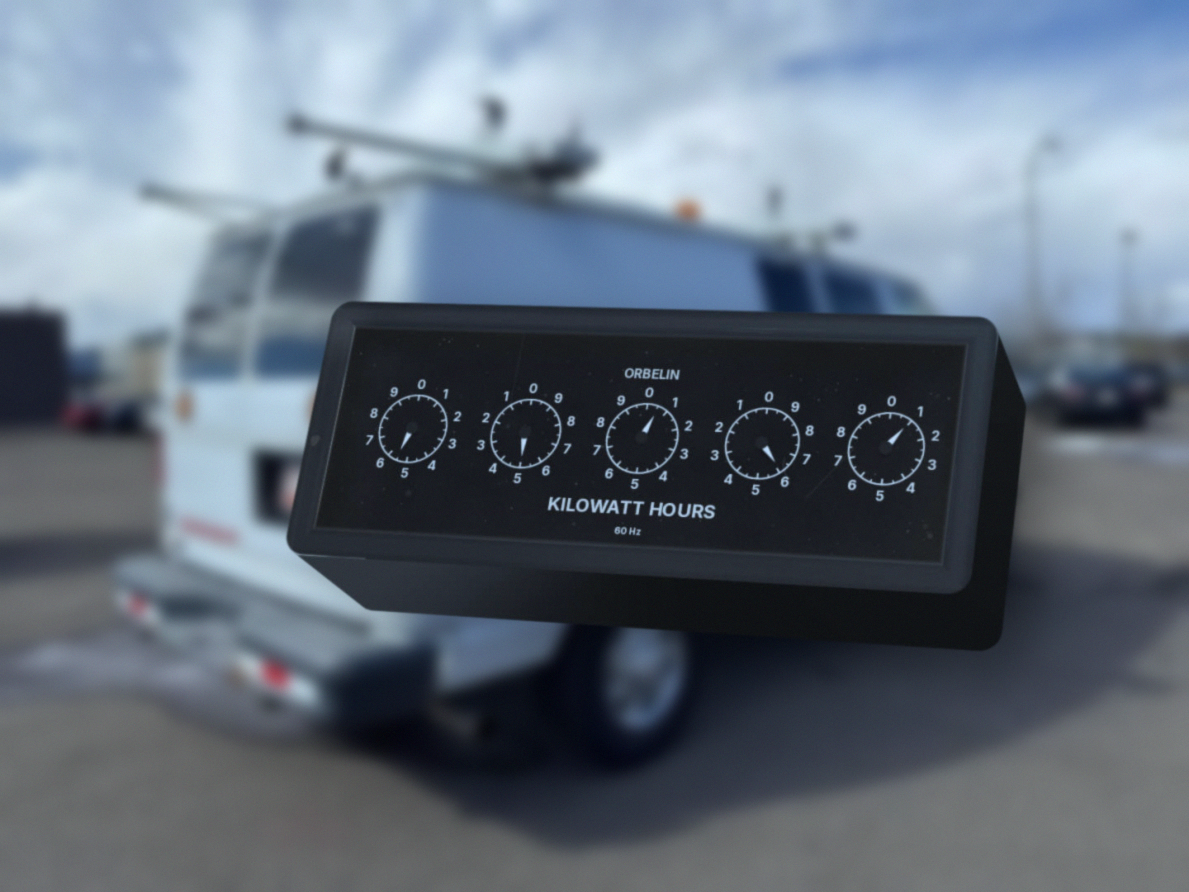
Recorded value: **55061** kWh
